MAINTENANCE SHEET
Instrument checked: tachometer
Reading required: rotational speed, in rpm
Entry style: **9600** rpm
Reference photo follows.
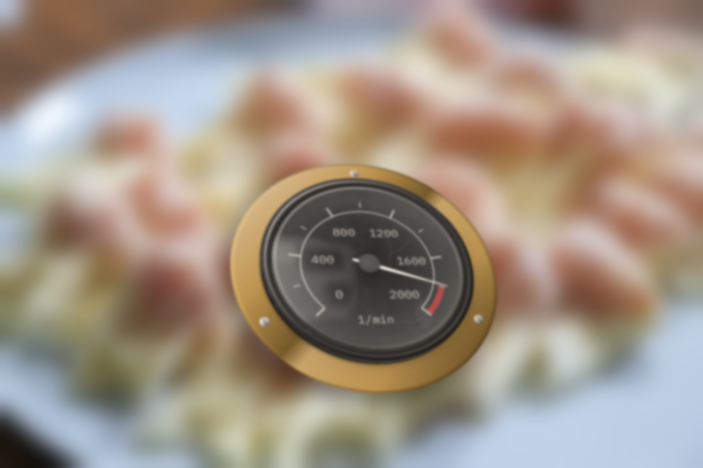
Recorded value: **1800** rpm
